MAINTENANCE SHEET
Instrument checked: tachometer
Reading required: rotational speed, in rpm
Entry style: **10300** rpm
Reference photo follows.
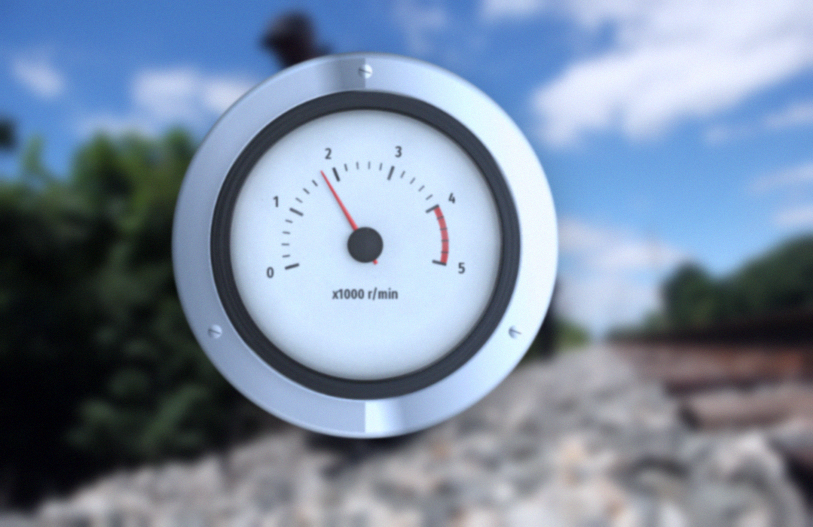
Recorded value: **1800** rpm
